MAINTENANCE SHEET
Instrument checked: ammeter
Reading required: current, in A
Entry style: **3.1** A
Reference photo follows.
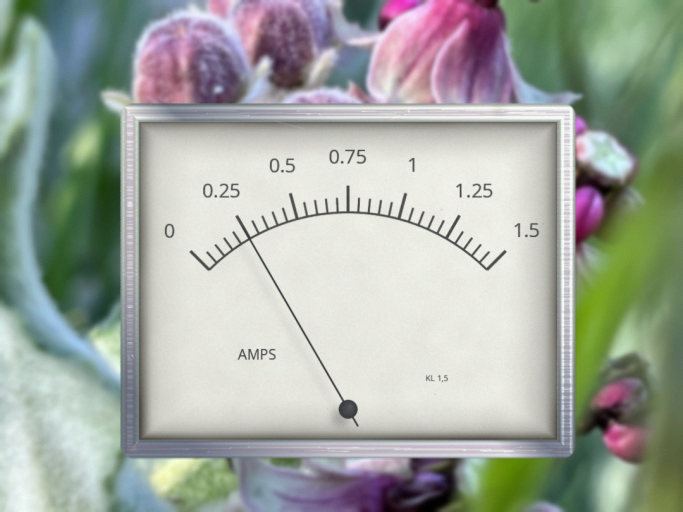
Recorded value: **0.25** A
